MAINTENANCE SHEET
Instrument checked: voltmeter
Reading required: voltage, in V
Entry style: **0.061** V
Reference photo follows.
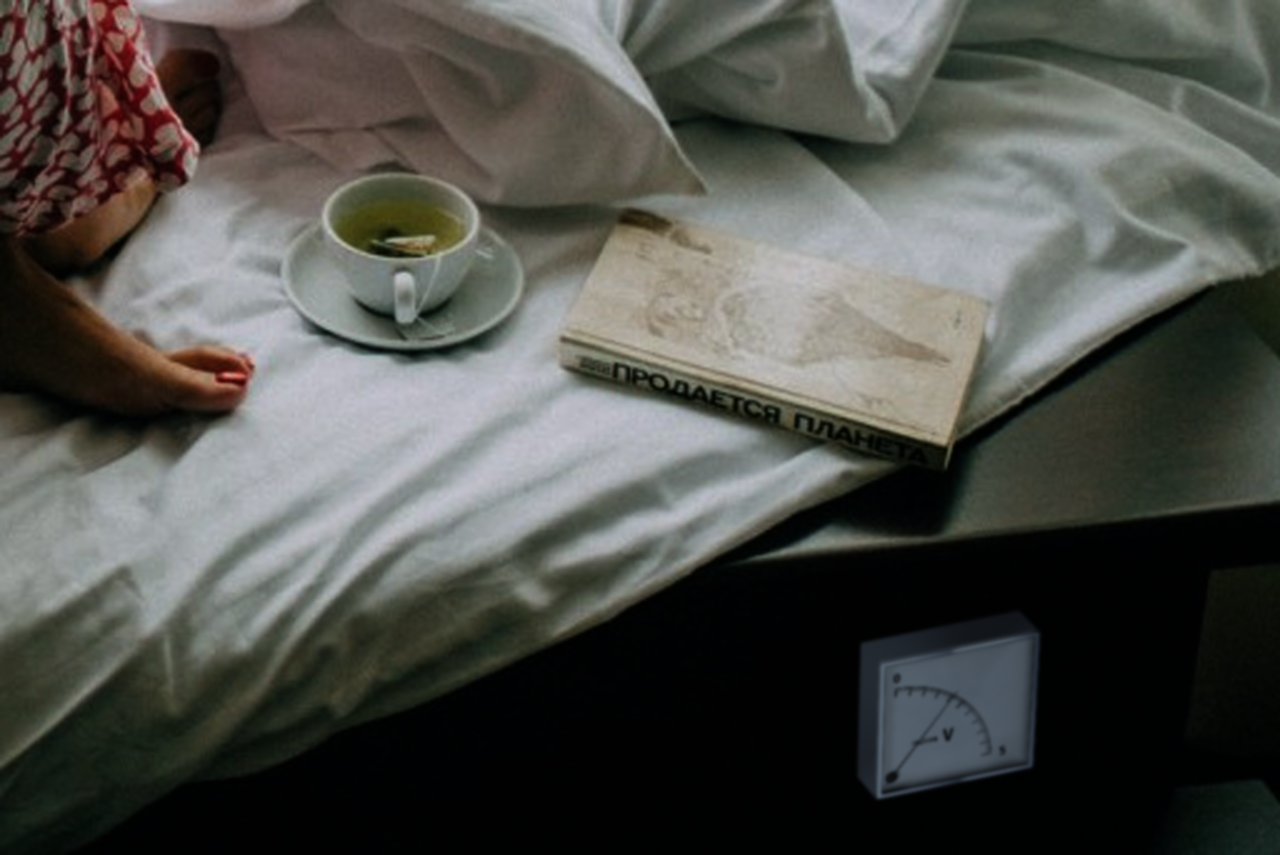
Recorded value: **2** V
